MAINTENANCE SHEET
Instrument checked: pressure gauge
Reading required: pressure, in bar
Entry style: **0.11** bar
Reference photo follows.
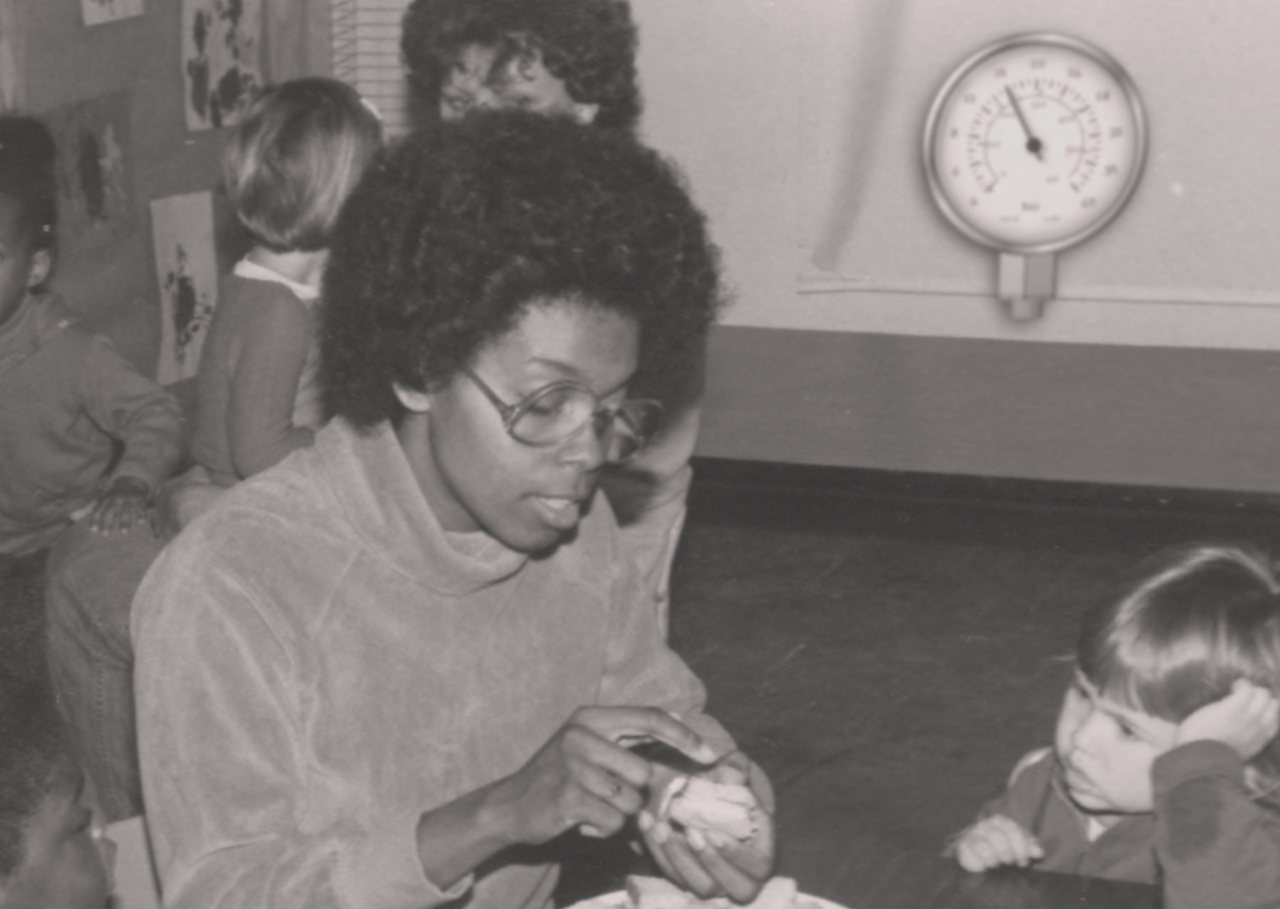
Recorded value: **16** bar
